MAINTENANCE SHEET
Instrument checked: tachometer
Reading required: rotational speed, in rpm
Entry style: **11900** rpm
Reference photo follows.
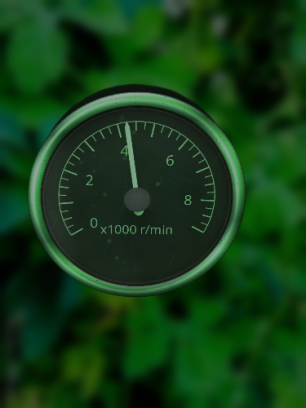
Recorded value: **4250** rpm
